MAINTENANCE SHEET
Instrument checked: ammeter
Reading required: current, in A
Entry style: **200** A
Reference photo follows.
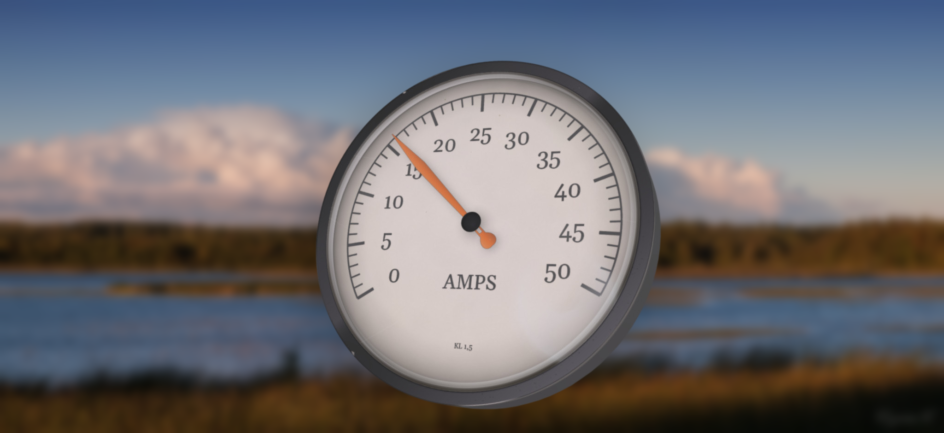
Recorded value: **16** A
